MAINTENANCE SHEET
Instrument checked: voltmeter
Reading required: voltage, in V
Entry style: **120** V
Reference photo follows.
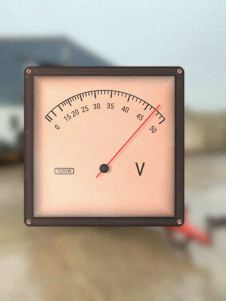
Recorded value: **47** V
